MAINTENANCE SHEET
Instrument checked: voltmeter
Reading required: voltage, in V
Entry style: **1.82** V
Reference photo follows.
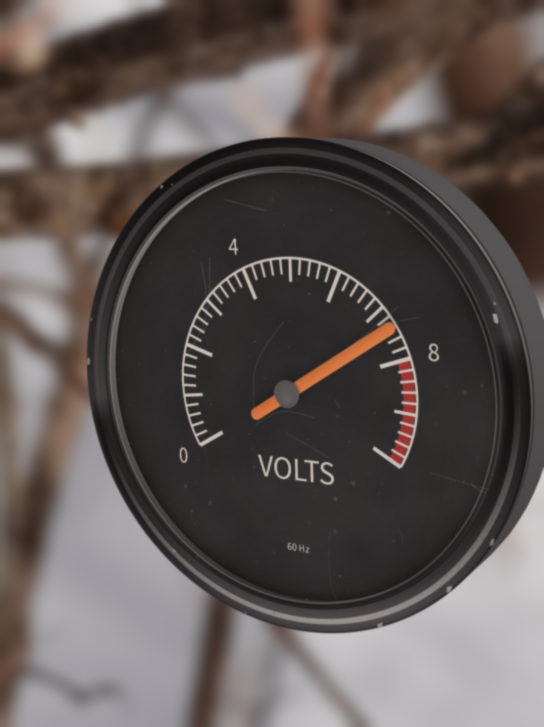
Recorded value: **7.4** V
